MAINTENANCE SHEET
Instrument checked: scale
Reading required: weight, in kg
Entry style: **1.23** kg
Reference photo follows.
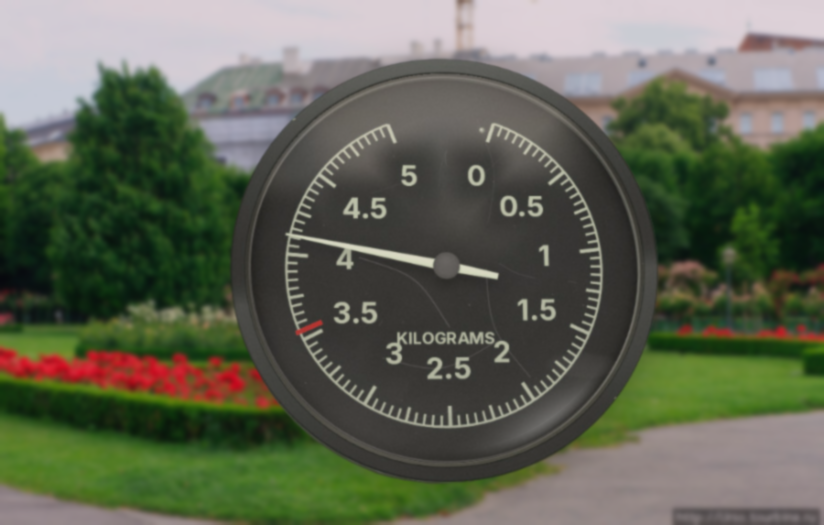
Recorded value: **4.1** kg
